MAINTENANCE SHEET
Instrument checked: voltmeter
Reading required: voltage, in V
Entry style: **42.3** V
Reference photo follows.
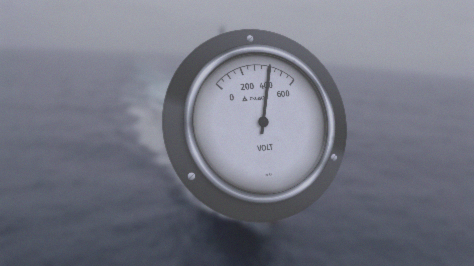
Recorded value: **400** V
